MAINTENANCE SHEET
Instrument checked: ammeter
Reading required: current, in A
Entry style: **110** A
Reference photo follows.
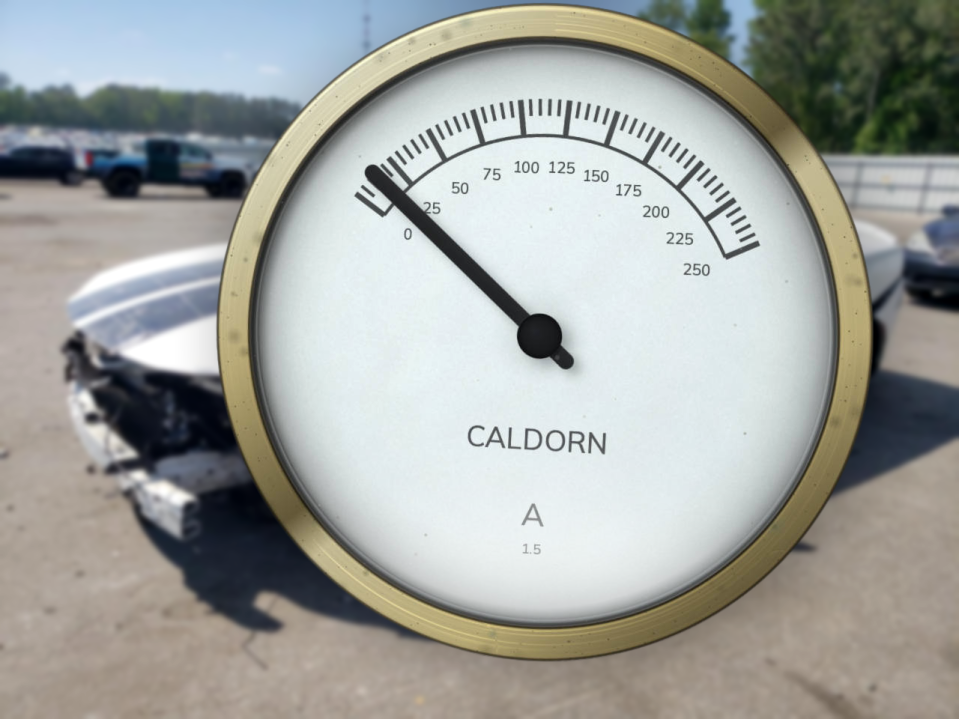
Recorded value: **15** A
